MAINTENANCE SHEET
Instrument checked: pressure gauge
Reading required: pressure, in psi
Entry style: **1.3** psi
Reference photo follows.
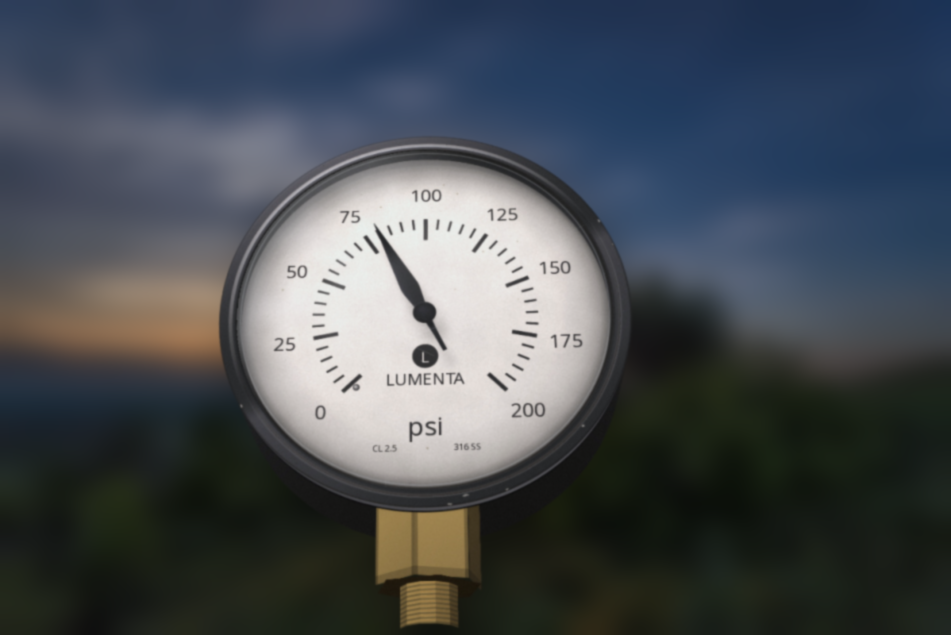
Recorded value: **80** psi
